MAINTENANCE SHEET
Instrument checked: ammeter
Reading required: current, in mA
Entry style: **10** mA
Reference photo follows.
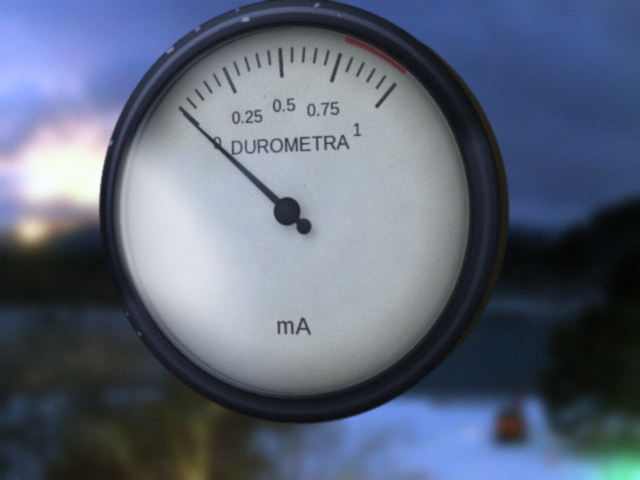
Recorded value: **0** mA
